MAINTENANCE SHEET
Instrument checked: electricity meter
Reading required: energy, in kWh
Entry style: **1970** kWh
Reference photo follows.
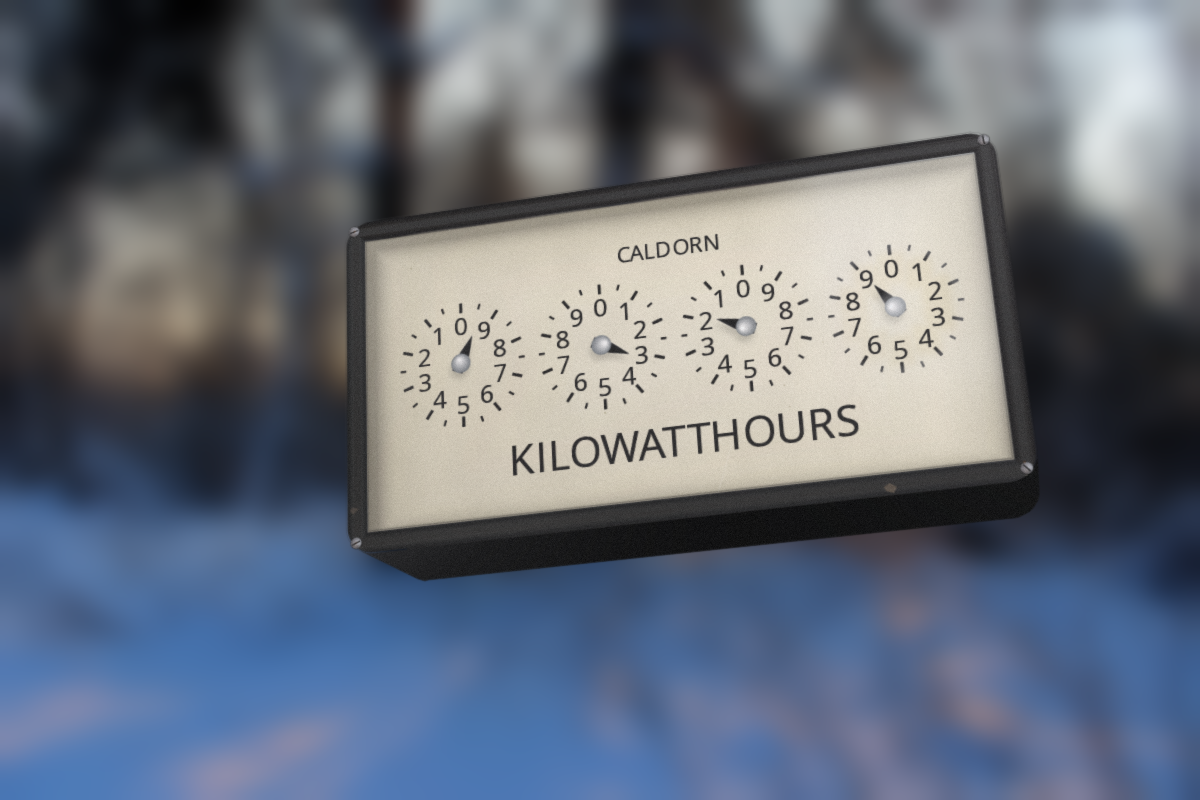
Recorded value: **9319** kWh
